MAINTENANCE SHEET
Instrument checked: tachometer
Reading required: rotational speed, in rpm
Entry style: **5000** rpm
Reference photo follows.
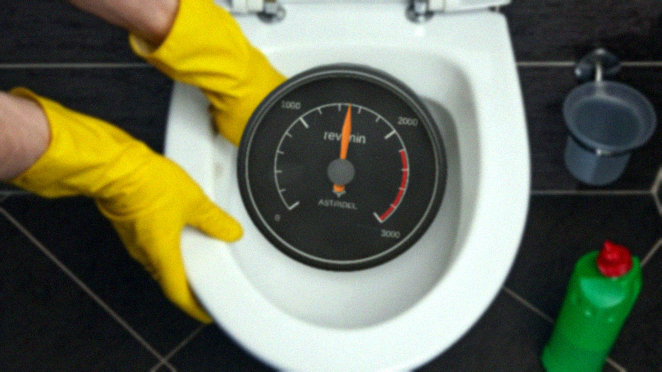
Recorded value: **1500** rpm
